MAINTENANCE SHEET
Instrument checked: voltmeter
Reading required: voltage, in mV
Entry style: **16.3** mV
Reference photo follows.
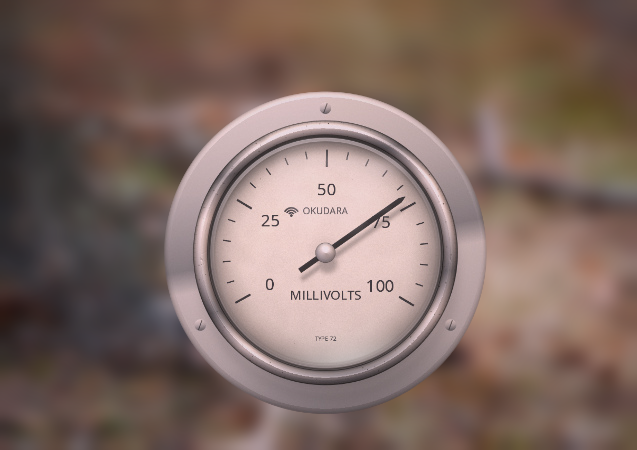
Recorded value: **72.5** mV
